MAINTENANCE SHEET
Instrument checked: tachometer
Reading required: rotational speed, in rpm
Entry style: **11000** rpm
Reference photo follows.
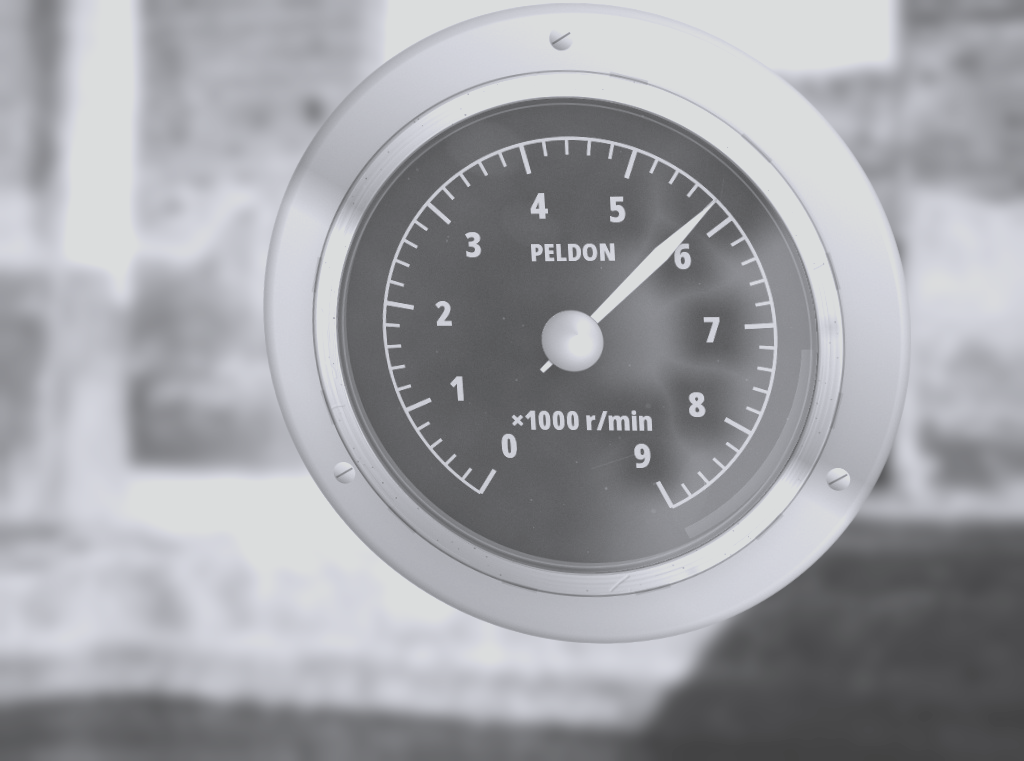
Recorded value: **5800** rpm
